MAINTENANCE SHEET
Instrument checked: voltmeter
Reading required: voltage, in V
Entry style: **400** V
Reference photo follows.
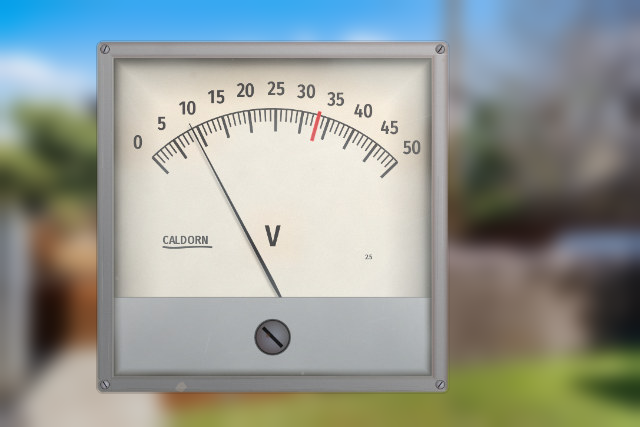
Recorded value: **9** V
